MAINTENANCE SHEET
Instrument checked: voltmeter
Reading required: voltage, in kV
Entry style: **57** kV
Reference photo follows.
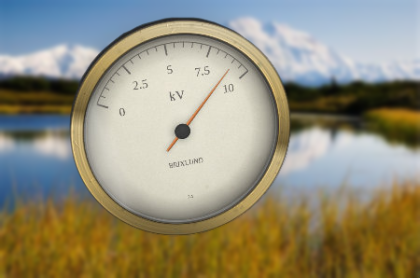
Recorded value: **9** kV
